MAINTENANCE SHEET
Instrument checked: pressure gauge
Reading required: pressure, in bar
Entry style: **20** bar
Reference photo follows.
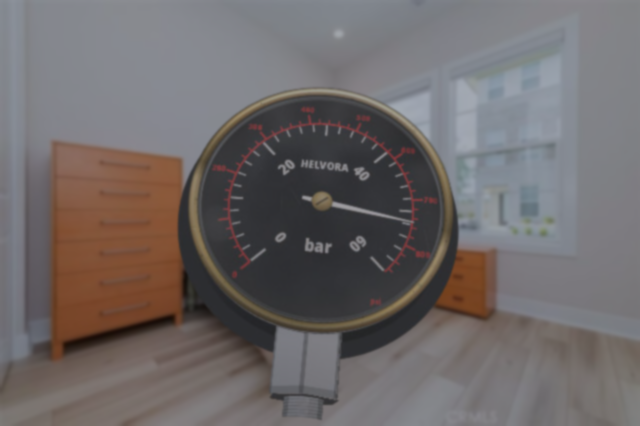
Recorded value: **52** bar
